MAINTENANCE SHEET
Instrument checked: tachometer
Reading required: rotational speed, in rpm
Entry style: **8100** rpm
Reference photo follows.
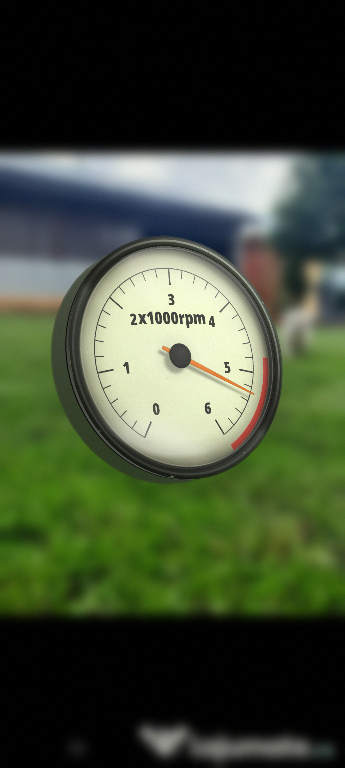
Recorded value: **5300** rpm
